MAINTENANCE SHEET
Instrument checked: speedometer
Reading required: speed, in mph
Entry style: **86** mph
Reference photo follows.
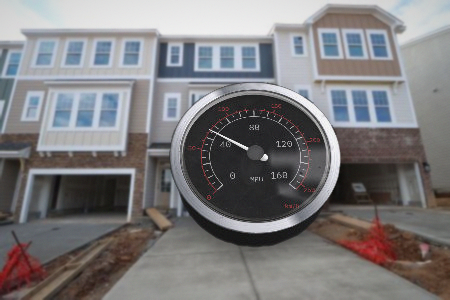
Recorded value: **45** mph
